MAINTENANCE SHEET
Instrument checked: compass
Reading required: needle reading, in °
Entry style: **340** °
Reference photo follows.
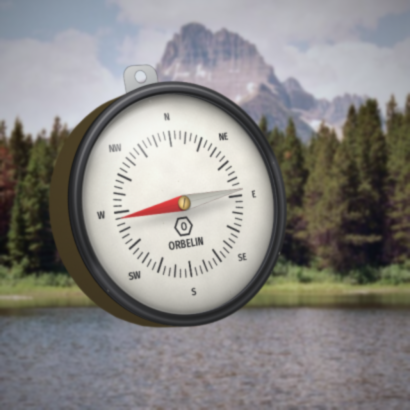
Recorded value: **265** °
